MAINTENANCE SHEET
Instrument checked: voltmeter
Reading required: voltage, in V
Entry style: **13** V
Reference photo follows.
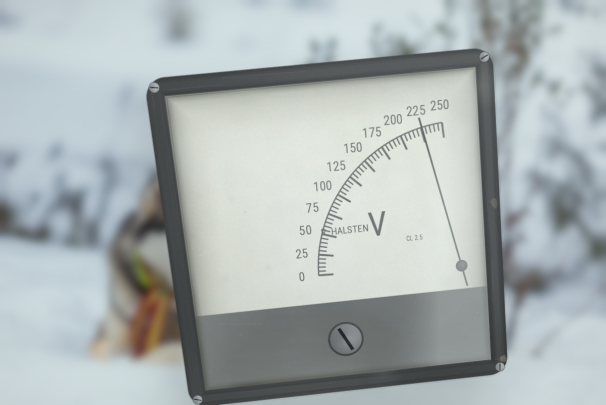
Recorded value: **225** V
